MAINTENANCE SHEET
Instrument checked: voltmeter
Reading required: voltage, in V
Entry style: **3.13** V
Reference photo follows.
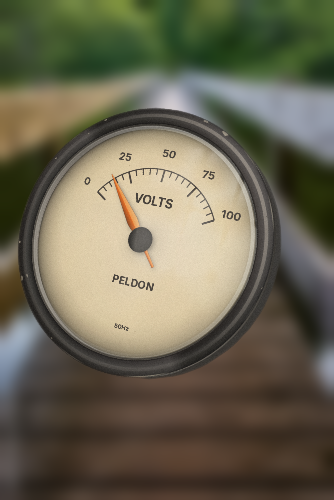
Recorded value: **15** V
